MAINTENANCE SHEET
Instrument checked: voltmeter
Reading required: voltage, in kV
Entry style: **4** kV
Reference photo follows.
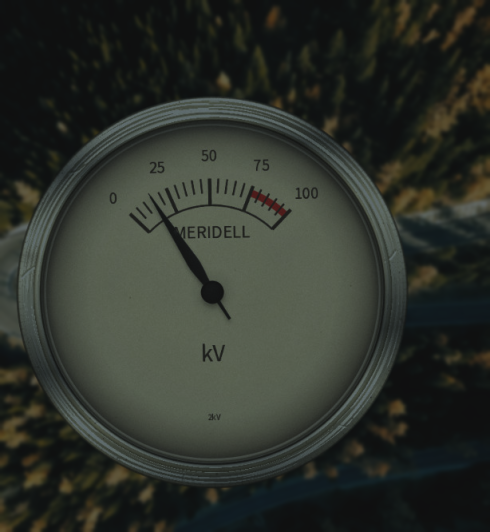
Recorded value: **15** kV
